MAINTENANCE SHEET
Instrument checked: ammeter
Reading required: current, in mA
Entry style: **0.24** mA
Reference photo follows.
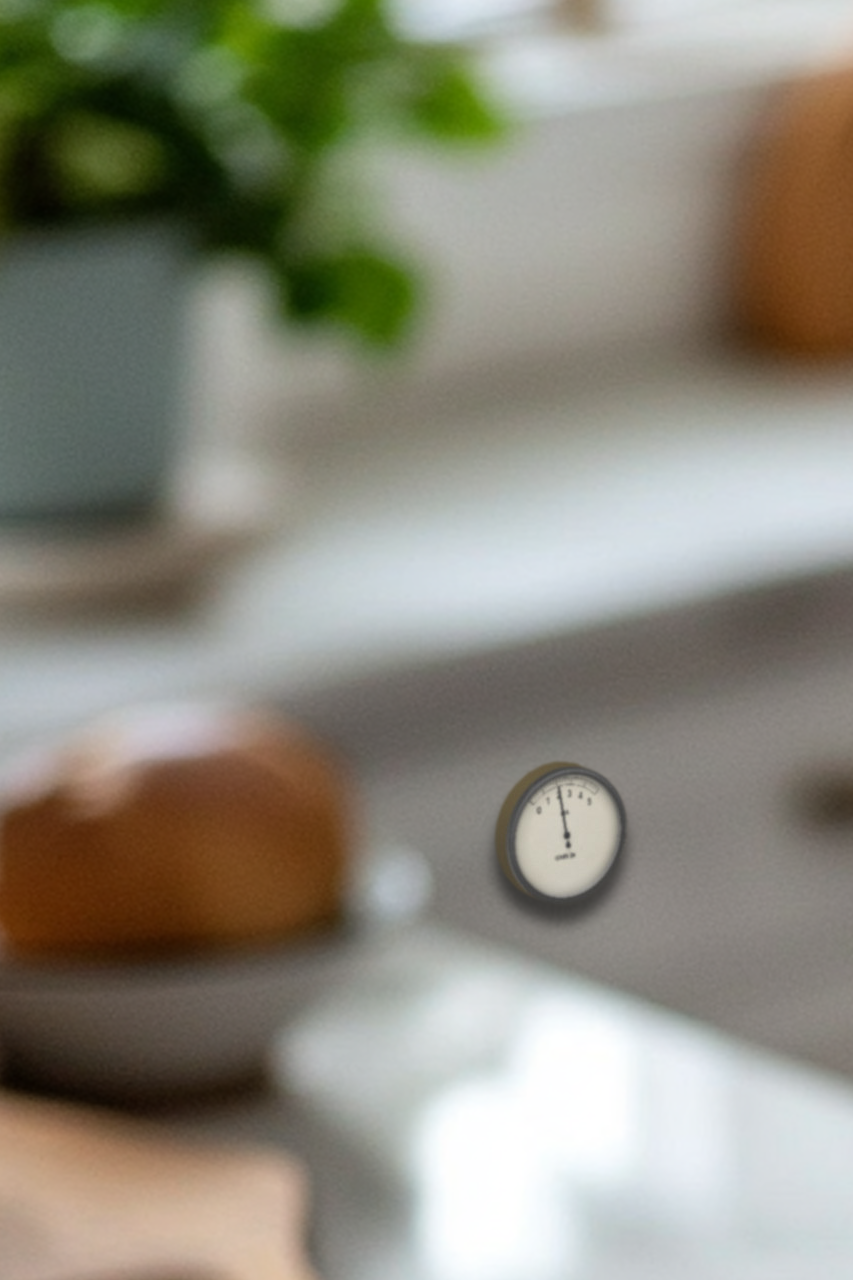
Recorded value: **2** mA
